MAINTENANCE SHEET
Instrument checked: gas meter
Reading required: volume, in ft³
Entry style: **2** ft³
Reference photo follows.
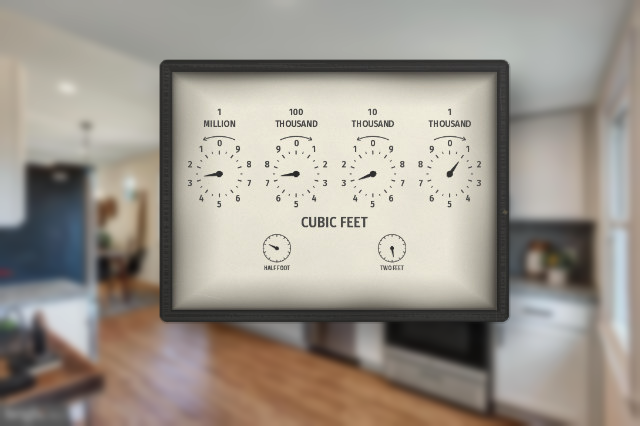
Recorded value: **273100** ft³
